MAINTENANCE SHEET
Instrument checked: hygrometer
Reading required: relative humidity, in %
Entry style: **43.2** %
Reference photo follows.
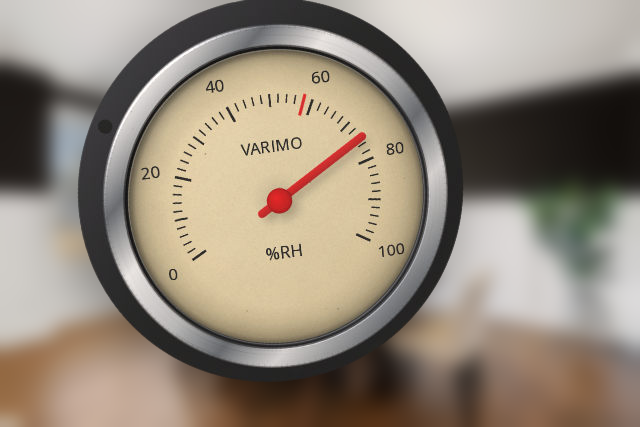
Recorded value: **74** %
